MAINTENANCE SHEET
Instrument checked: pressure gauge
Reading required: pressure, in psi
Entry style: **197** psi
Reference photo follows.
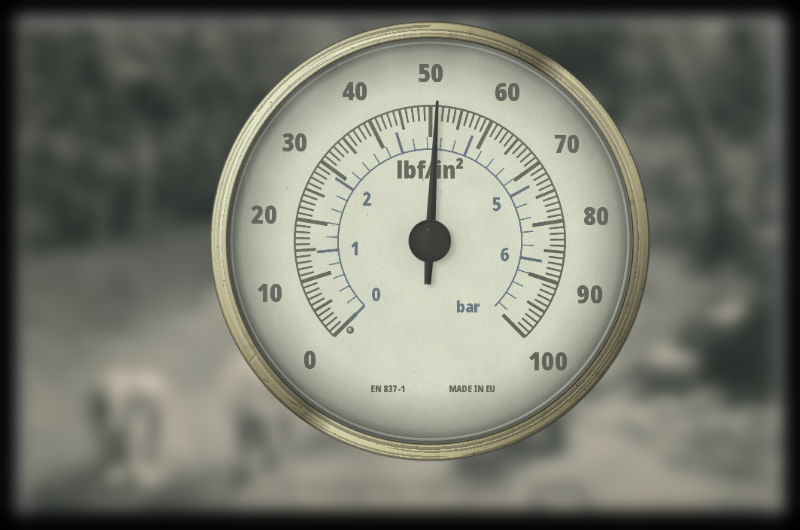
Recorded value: **51** psi
